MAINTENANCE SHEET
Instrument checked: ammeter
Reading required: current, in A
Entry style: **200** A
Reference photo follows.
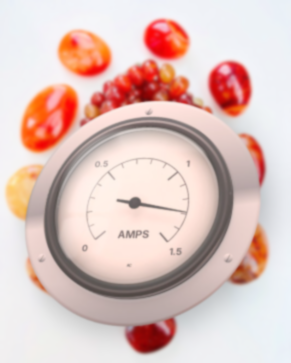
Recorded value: **1.3** A
